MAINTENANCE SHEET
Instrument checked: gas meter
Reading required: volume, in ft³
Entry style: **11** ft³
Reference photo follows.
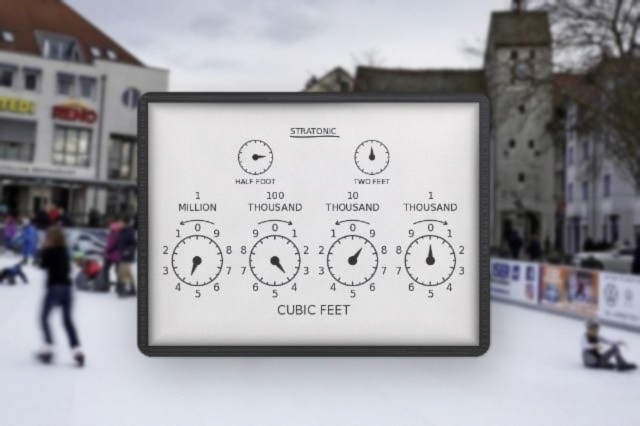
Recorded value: **439000** ft³
